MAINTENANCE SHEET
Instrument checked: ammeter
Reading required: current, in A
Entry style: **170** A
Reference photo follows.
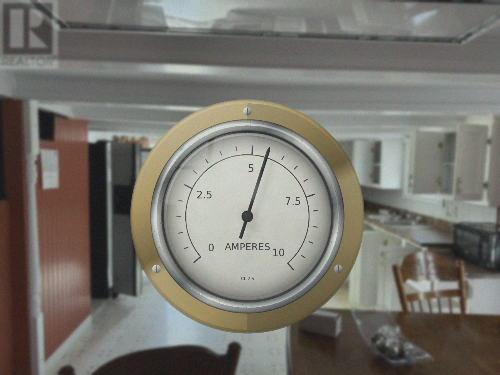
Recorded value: **5.5** A
